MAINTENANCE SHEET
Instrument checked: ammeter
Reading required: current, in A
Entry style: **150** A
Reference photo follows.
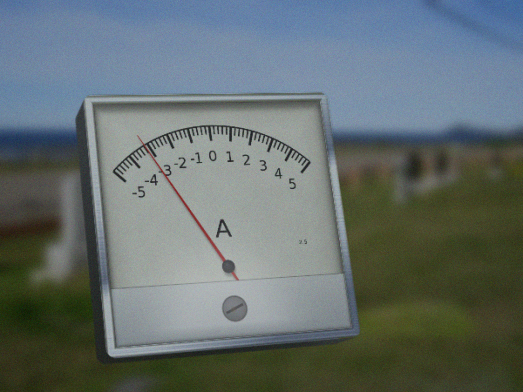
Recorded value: **-3.2** A
